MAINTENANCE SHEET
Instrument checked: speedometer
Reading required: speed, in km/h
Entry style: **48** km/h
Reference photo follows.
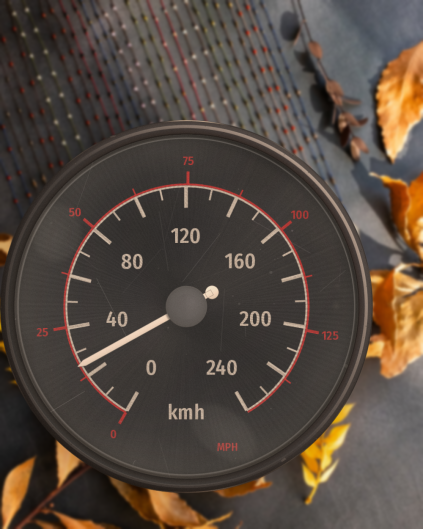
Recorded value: **25** km/h
